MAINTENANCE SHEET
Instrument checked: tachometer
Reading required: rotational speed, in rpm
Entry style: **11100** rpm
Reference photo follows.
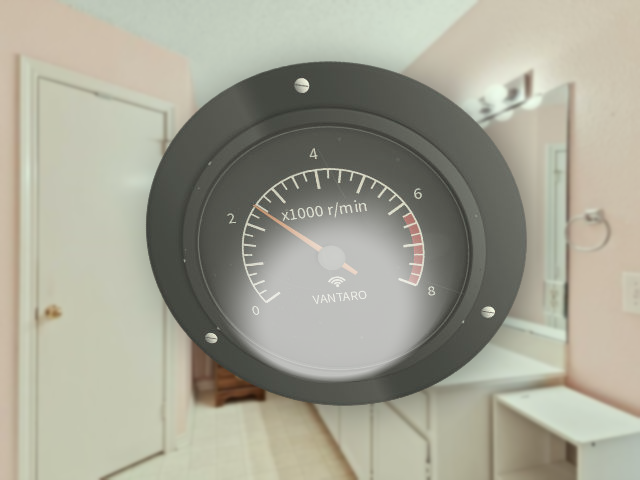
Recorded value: **2500** rpm
